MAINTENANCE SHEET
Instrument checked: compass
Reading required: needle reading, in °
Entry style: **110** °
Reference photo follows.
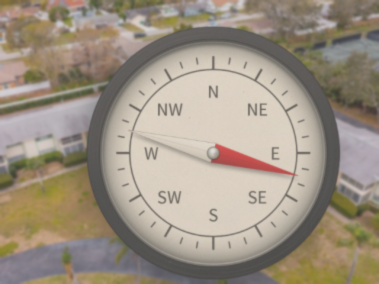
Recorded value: **105** °
